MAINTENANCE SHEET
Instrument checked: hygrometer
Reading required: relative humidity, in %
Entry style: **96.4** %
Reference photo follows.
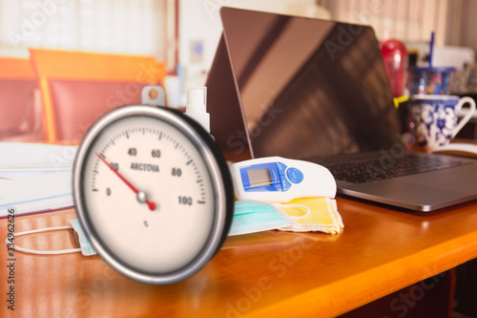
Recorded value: **20** %
